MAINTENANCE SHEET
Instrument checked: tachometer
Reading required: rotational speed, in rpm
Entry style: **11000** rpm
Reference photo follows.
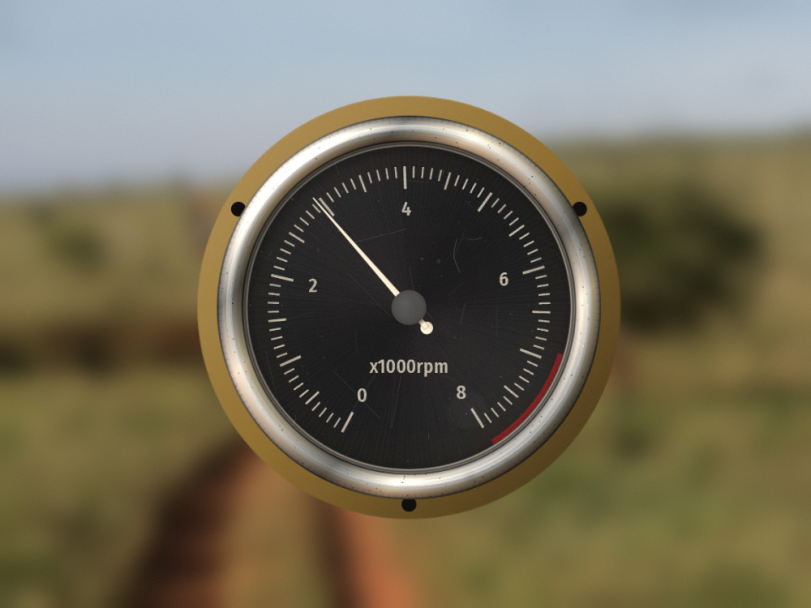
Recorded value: **2950** rpm
